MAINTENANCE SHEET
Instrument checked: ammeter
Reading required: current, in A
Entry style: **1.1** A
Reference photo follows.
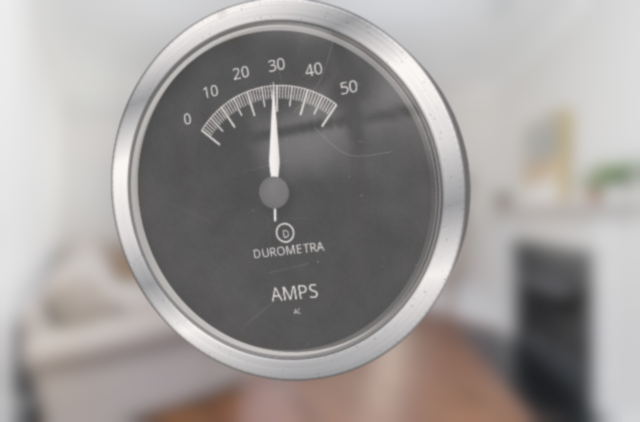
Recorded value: **30** A
